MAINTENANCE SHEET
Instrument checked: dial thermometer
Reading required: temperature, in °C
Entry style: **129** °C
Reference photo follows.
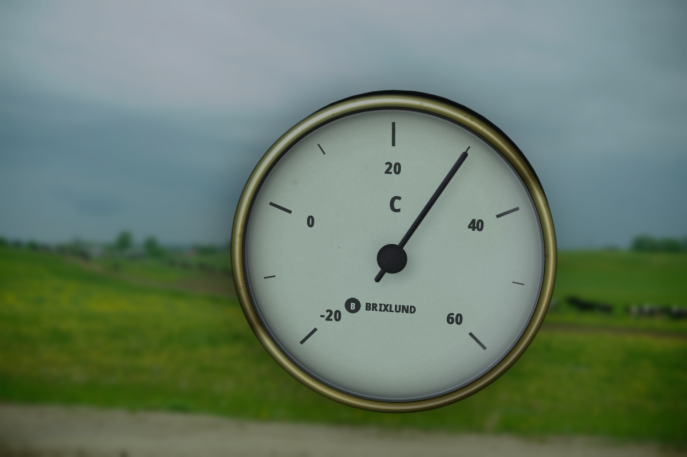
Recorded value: **30** °C
